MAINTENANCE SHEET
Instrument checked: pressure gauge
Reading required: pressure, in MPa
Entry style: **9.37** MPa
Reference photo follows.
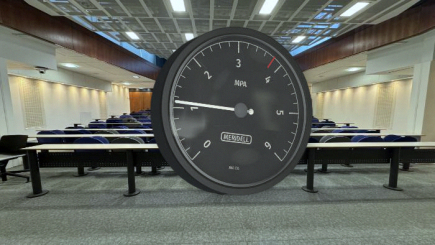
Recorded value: **1.1** MPa
